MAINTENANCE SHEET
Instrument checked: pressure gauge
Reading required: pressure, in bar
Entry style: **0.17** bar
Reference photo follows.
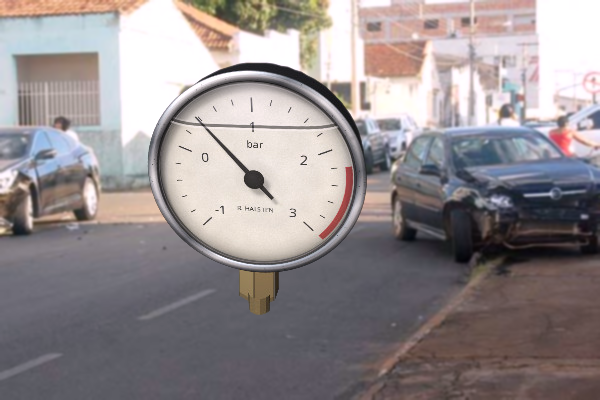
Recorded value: **0.4** bar
